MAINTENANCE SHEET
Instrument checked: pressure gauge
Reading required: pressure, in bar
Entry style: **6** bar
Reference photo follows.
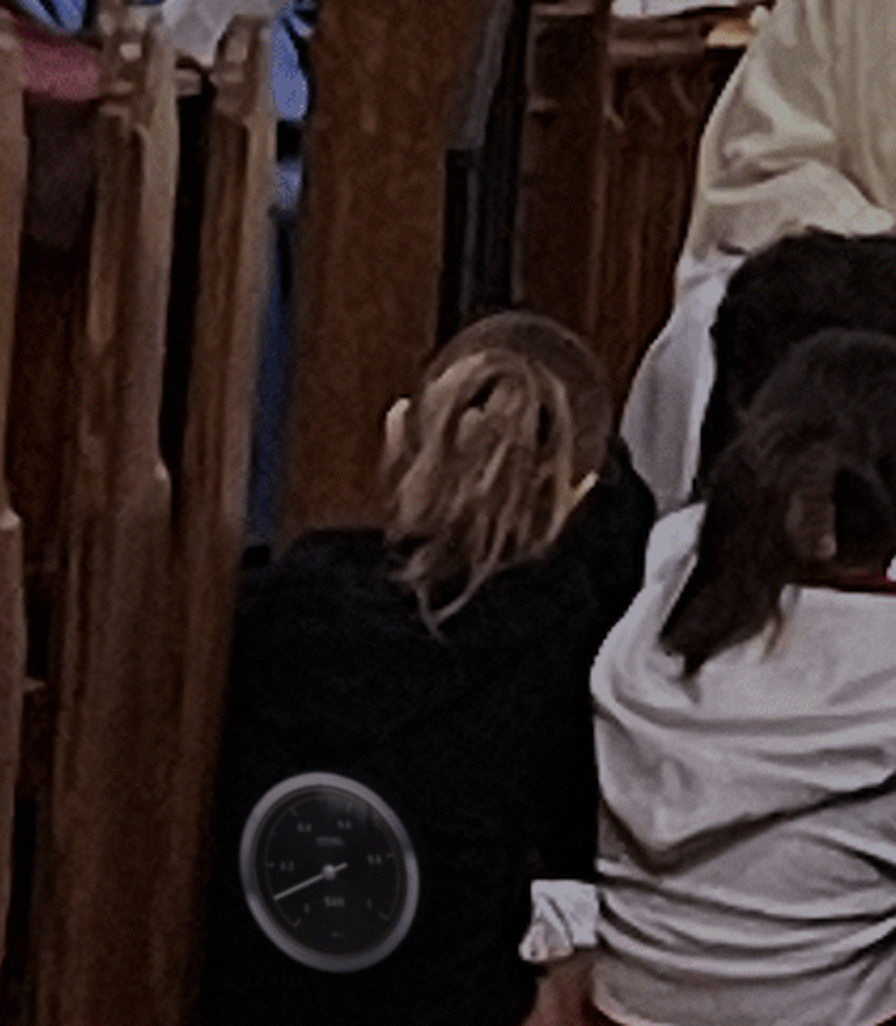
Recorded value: **0.1** bar
